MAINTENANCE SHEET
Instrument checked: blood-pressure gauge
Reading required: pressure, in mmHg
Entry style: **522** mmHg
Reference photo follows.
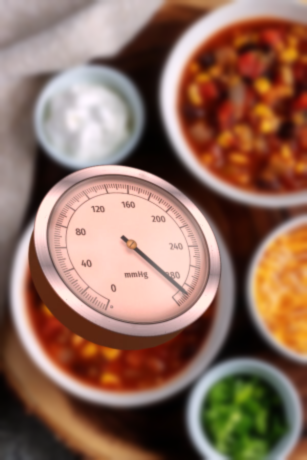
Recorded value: **290** mmHg
